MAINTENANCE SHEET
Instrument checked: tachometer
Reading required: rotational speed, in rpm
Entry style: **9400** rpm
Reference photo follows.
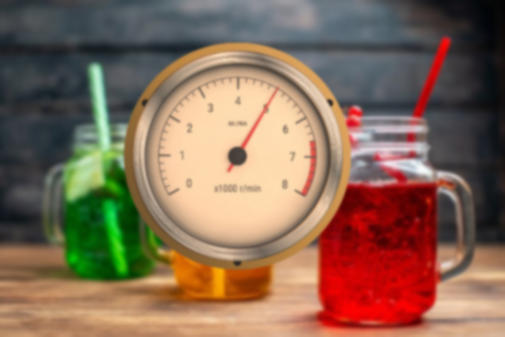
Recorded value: **5000** rpm
